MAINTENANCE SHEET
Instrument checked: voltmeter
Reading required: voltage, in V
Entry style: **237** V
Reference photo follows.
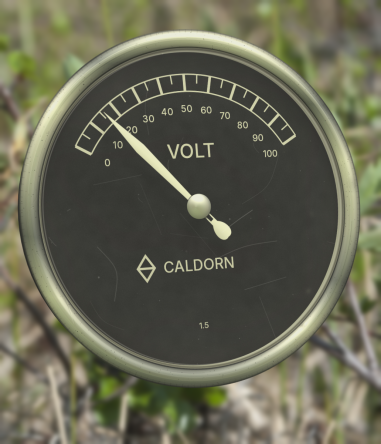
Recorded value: **15** V
